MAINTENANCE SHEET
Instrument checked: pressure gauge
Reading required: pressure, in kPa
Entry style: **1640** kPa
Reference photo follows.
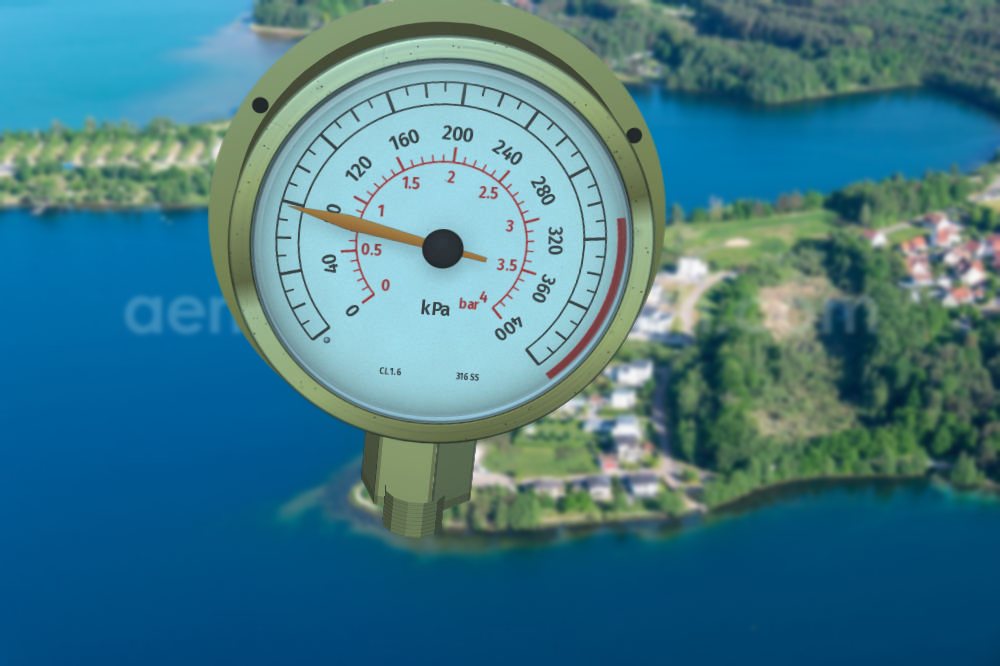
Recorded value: **80** kPa
